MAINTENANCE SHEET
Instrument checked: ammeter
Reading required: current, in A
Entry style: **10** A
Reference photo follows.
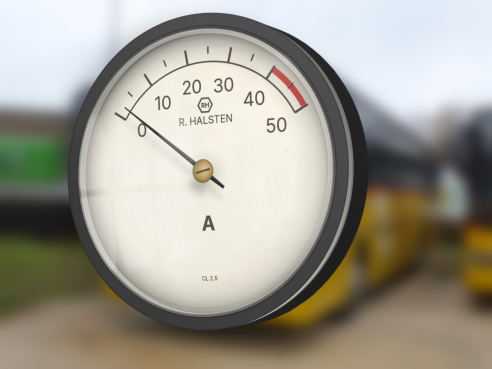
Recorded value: **2.5** A
